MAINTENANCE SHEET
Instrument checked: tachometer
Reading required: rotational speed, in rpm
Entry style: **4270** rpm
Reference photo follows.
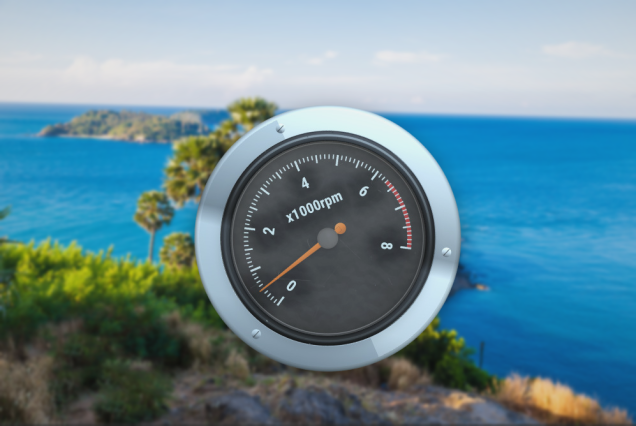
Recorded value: **500** rpm
